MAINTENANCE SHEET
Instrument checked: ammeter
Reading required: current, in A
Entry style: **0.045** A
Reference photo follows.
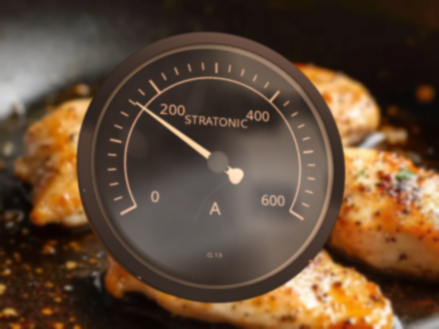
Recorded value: **160** A
